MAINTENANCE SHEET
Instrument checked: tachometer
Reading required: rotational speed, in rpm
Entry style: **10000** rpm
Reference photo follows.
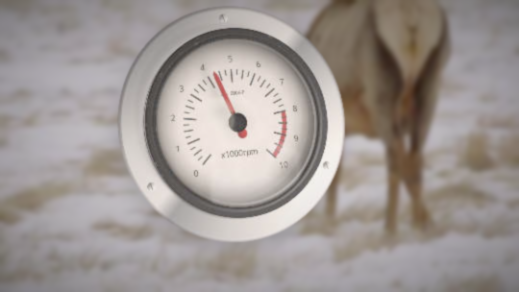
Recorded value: **4250** rpm
